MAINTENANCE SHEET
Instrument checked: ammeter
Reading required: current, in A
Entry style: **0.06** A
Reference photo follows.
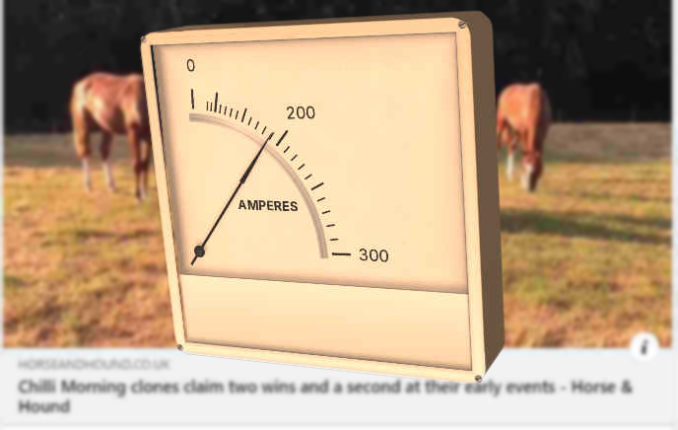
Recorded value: **190** A
